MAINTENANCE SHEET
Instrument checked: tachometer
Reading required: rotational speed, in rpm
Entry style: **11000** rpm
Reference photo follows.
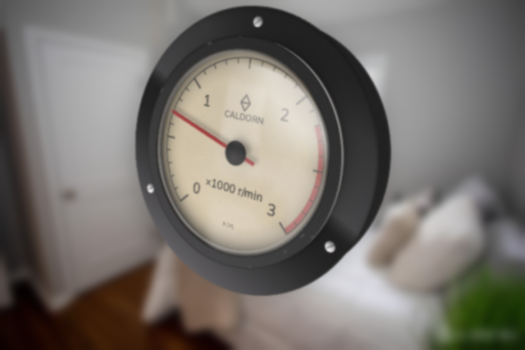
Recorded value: **700** rpm
